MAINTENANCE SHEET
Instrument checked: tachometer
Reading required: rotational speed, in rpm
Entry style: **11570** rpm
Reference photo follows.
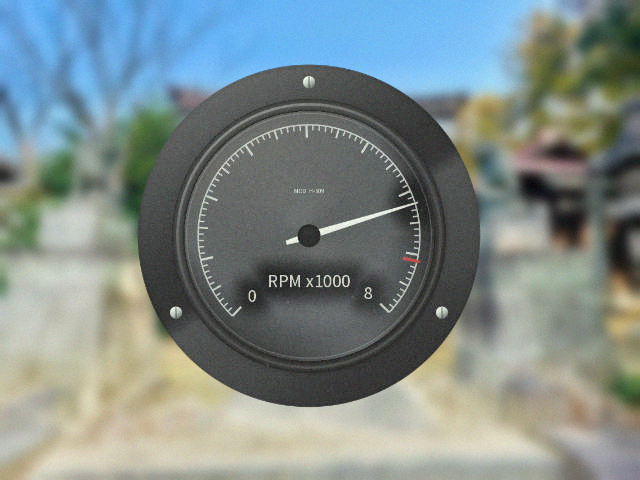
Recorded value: **6200** rpm
